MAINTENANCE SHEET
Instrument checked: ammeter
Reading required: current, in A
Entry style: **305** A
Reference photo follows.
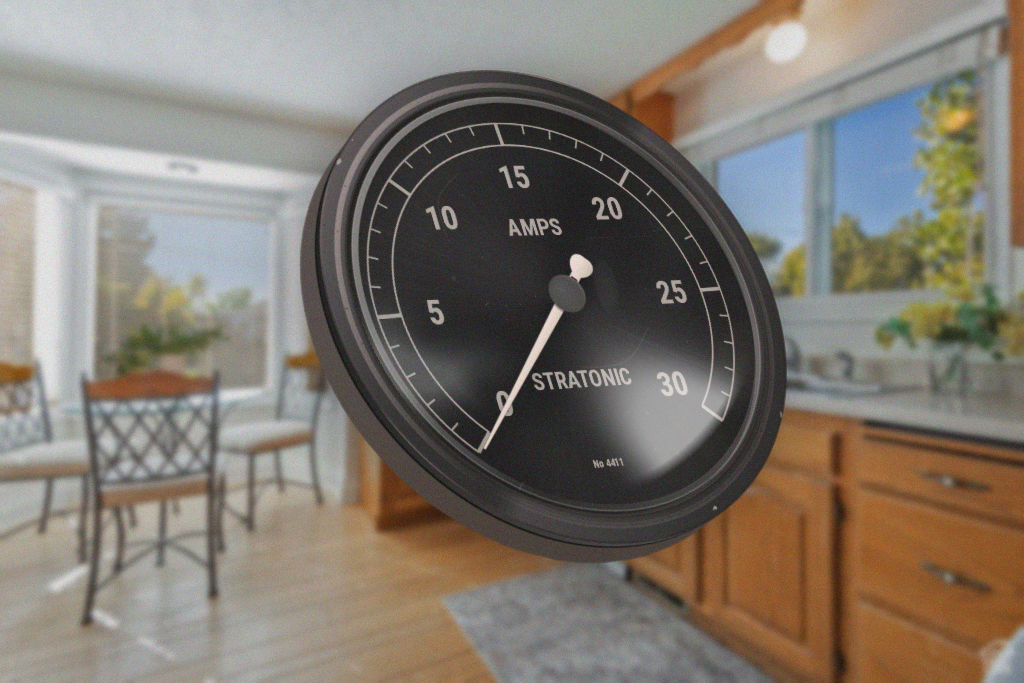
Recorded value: **0** A
